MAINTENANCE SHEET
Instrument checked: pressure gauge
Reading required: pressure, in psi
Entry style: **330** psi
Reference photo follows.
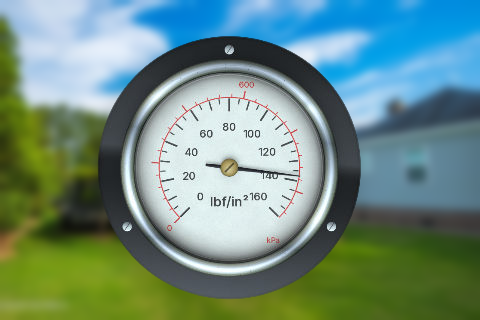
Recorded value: **137.5** psi
